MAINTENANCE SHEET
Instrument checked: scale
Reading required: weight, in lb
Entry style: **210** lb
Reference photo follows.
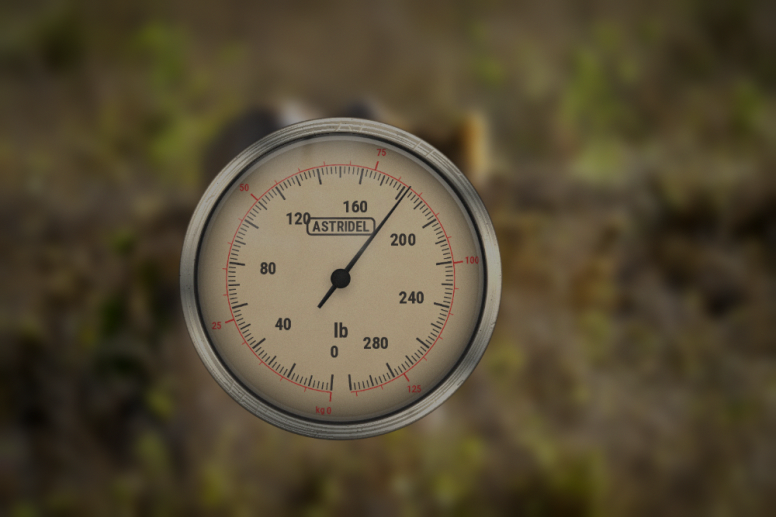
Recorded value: **182** lb
